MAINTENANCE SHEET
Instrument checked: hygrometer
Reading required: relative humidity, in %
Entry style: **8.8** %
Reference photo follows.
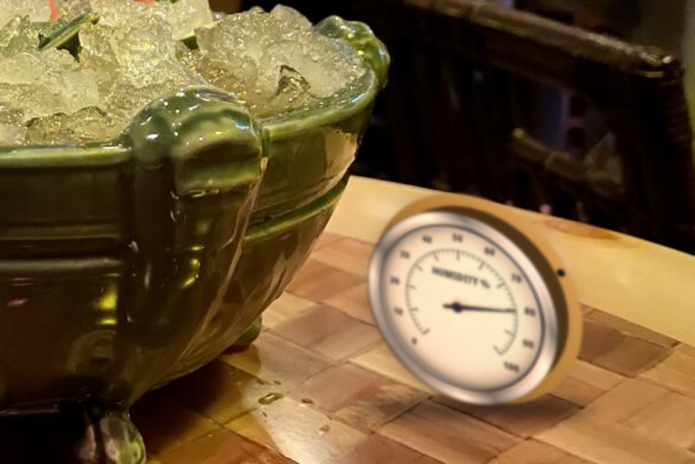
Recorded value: **80** %
